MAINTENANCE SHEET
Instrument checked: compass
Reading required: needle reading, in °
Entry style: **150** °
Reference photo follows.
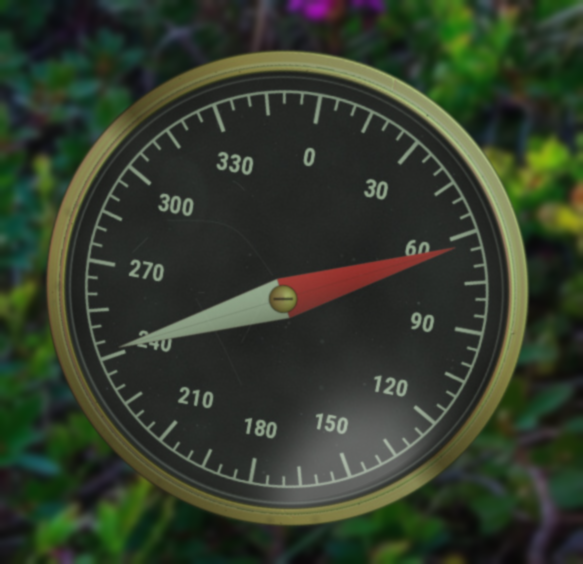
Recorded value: **62.5** °
